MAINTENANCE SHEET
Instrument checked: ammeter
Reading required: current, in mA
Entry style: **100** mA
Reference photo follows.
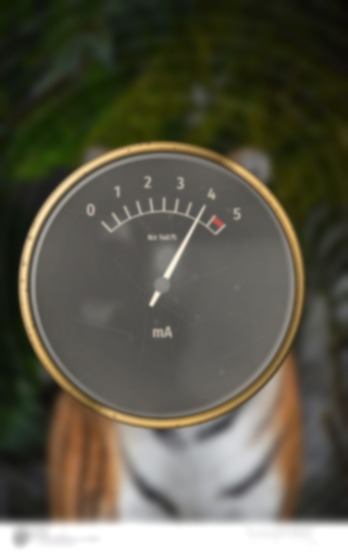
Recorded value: **4** mA
